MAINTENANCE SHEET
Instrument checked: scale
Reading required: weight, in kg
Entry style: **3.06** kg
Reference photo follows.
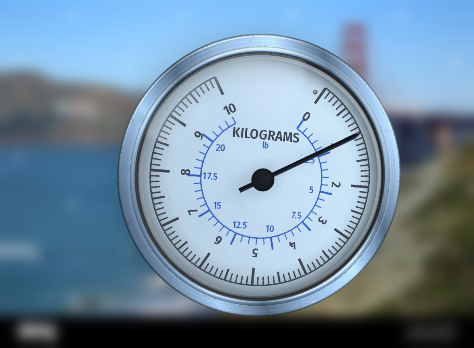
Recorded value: **1** kg
